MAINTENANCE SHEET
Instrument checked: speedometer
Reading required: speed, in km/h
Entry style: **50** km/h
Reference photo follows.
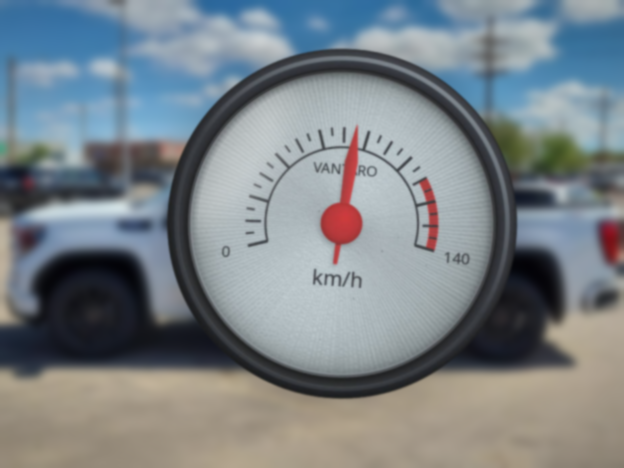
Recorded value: **75** km/h
